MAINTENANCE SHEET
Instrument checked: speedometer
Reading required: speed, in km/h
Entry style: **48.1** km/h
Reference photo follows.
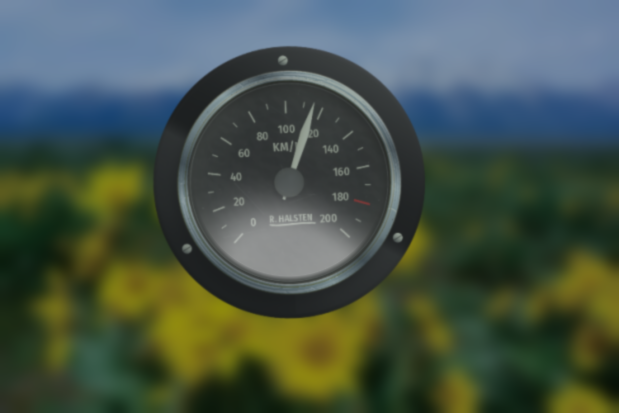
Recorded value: **115** km/h
